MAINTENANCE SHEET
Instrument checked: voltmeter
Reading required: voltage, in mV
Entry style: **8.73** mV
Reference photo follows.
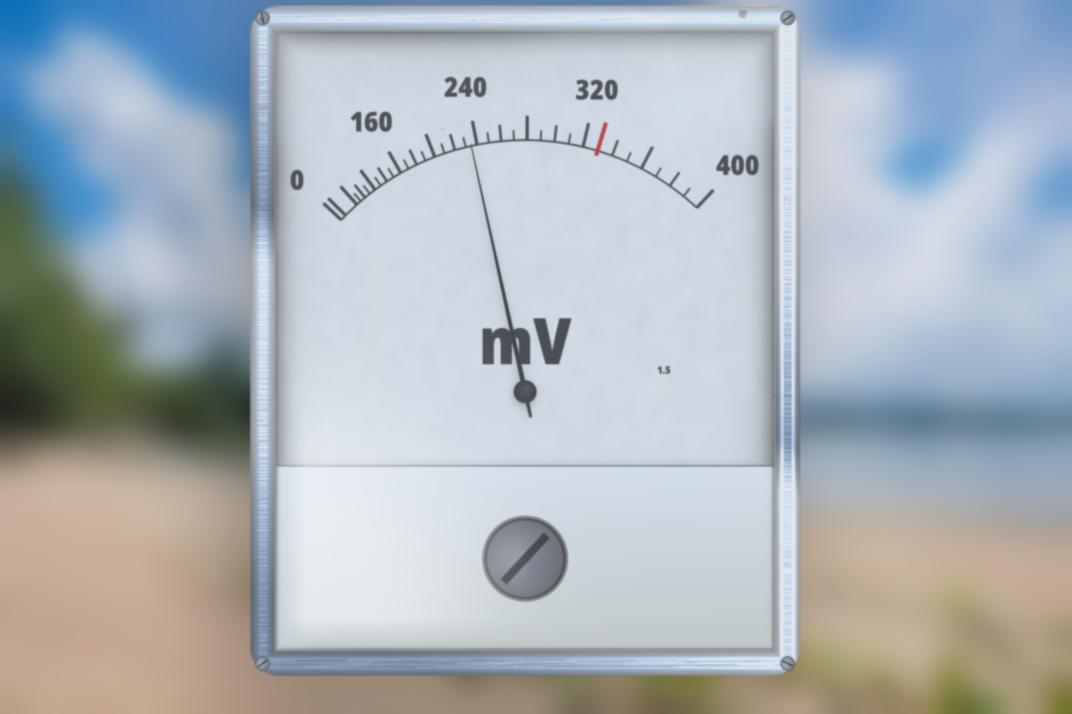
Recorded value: **235** mV
